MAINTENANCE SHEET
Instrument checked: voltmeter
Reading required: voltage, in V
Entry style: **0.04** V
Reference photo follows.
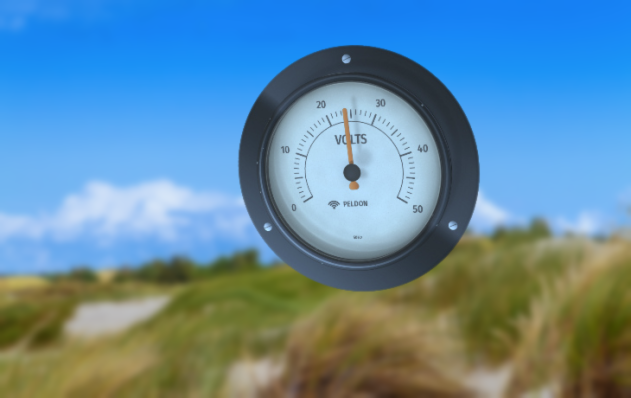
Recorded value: **24** V
